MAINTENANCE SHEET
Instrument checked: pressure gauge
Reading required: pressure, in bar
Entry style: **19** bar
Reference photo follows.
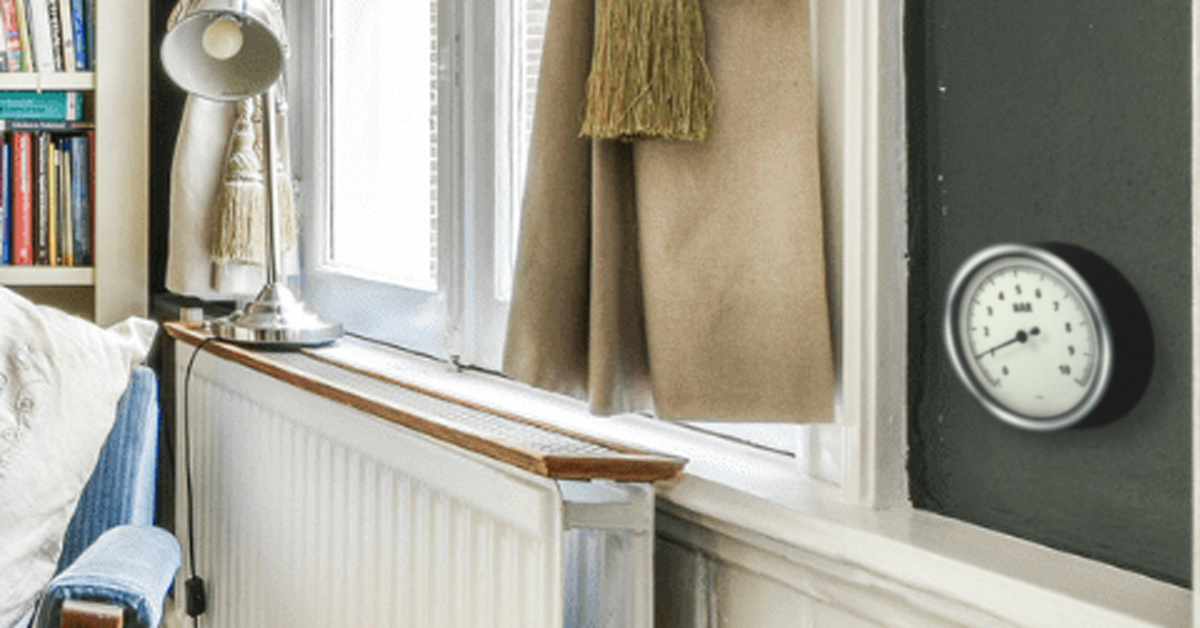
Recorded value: **1** bar
